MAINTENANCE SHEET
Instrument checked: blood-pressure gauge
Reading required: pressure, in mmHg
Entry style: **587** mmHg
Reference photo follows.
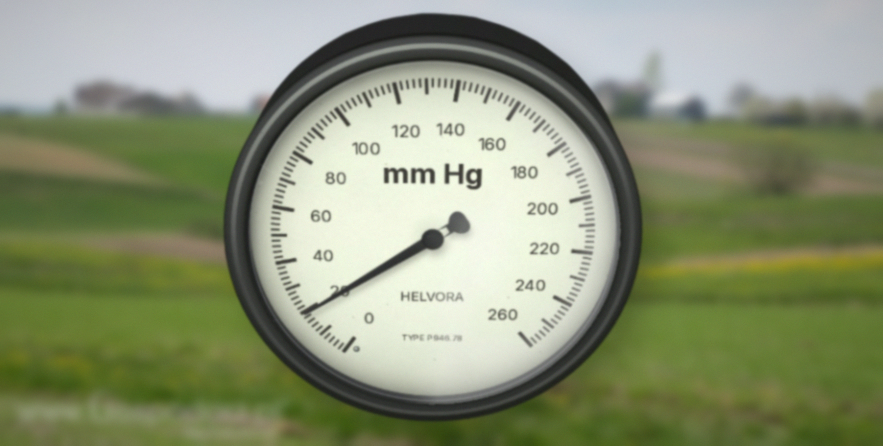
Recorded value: **20** mmHg
